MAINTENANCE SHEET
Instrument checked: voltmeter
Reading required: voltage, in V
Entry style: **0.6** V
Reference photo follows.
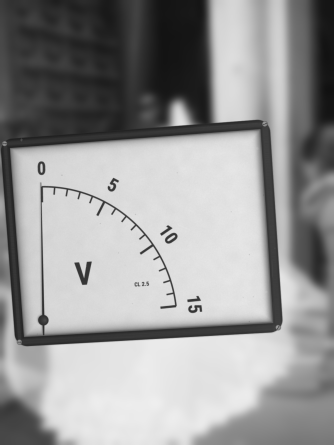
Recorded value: **0** V
